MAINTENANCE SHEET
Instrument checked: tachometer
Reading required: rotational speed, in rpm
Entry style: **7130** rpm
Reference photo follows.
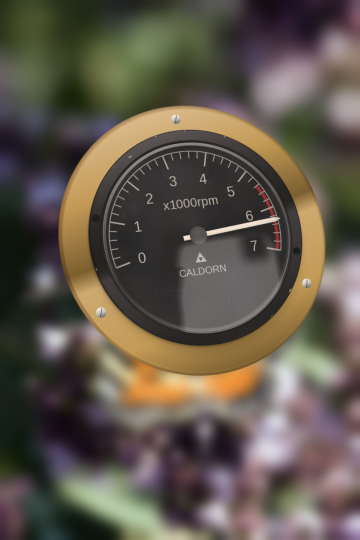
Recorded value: **6300** rpm
